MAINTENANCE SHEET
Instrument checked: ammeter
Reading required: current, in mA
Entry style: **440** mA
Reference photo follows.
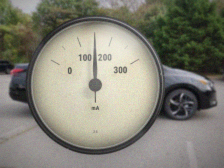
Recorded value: **150** mA
